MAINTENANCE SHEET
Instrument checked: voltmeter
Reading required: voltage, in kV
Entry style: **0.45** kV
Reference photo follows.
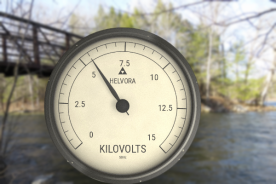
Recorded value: **5.5** kV
